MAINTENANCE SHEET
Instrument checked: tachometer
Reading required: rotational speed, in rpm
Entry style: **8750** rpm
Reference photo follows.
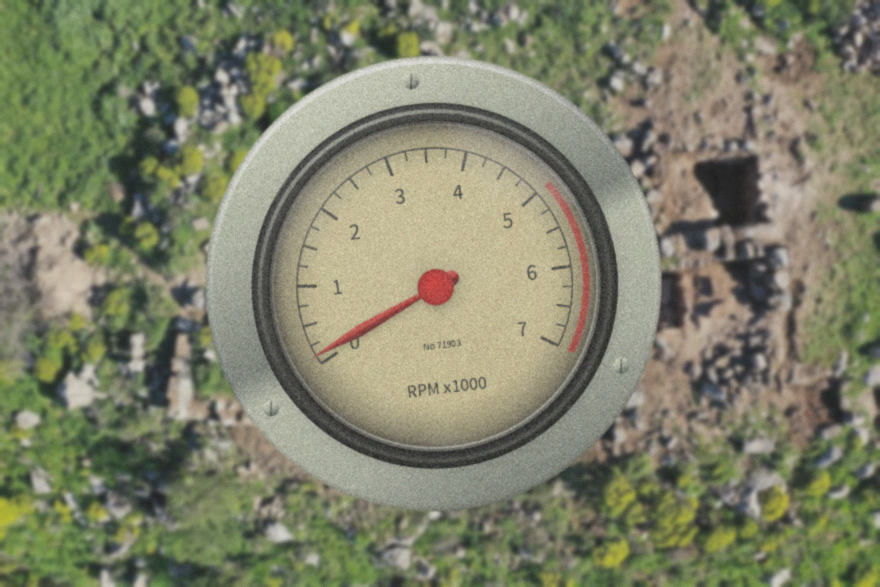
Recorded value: **125** rpm
